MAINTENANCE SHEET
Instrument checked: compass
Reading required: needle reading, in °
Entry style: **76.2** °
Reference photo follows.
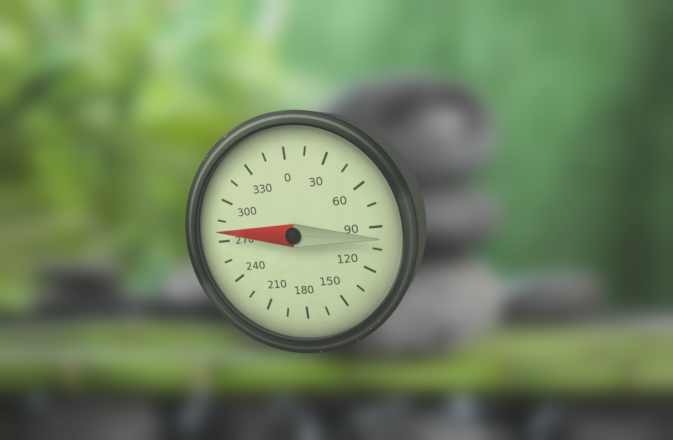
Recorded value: **277.5** °
